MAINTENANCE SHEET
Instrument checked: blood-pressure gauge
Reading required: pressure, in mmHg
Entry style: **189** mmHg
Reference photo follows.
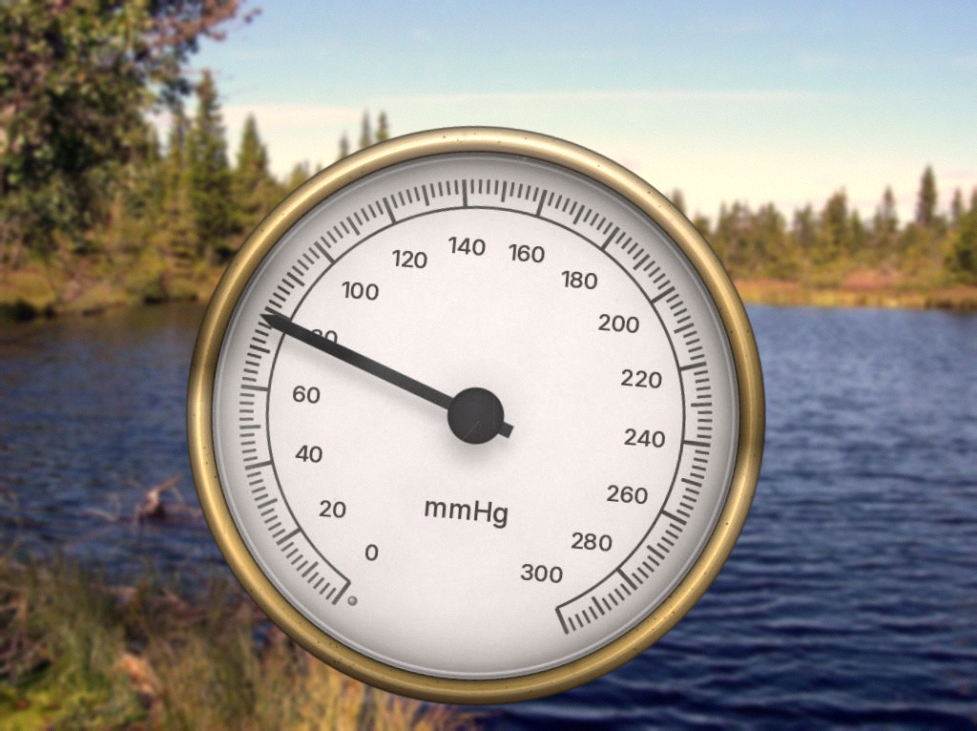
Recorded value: **78** mmHg
